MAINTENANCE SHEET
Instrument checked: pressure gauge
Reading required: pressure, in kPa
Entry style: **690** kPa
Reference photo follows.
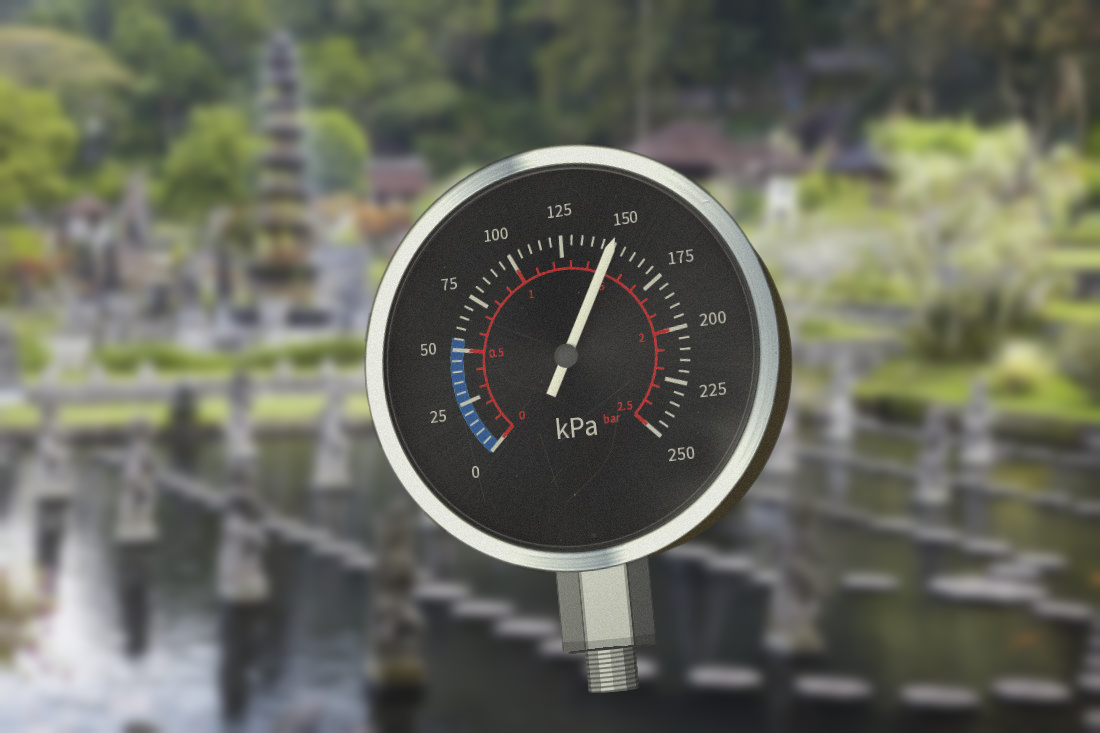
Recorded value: **150** kPa
